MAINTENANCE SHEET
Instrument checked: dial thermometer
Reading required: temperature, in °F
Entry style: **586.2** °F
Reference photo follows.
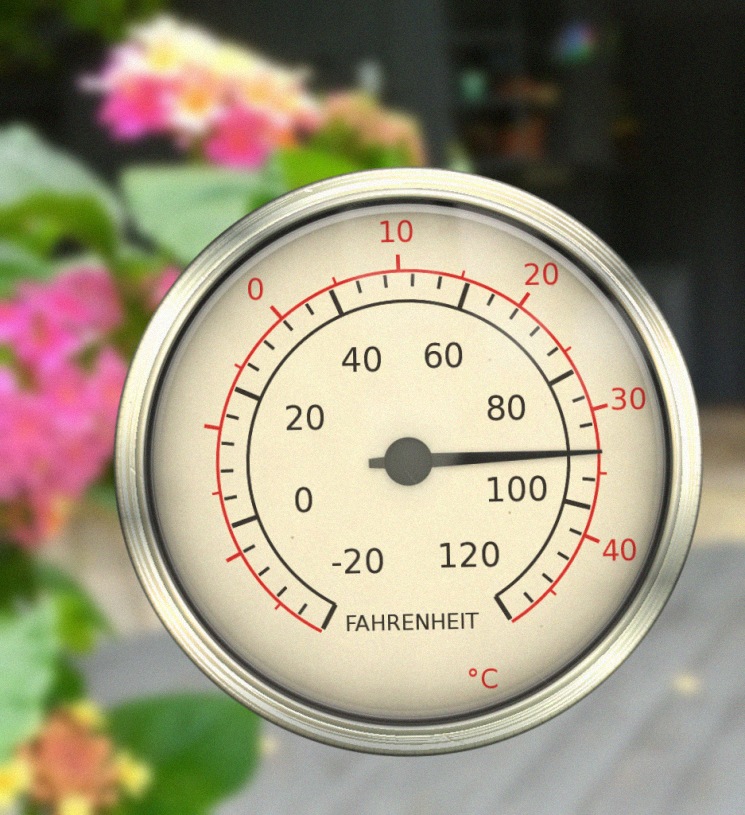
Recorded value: **92** °F
